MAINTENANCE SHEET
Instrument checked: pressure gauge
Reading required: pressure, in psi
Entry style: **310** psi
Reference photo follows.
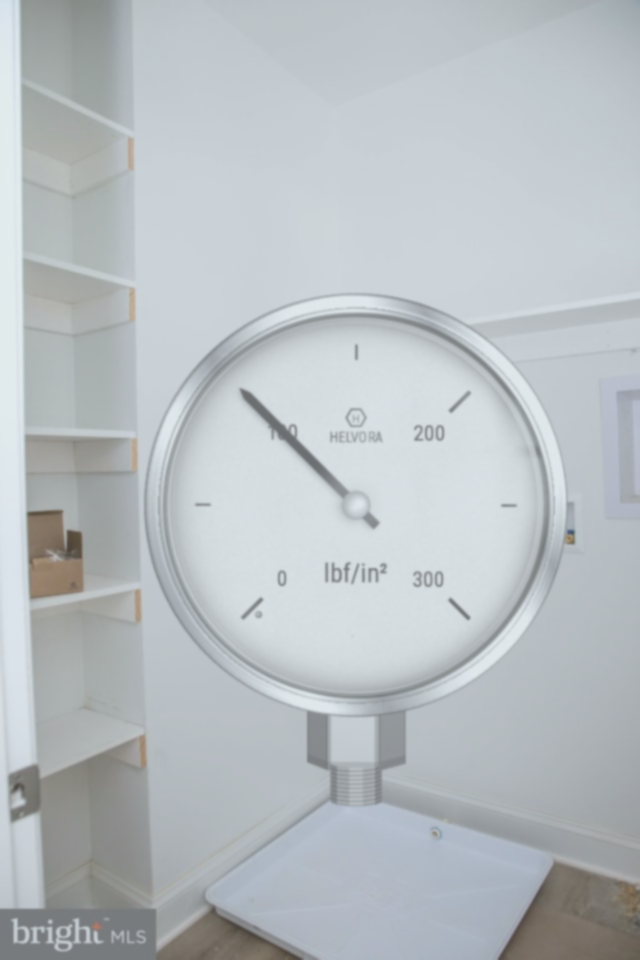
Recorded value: **100** psi
